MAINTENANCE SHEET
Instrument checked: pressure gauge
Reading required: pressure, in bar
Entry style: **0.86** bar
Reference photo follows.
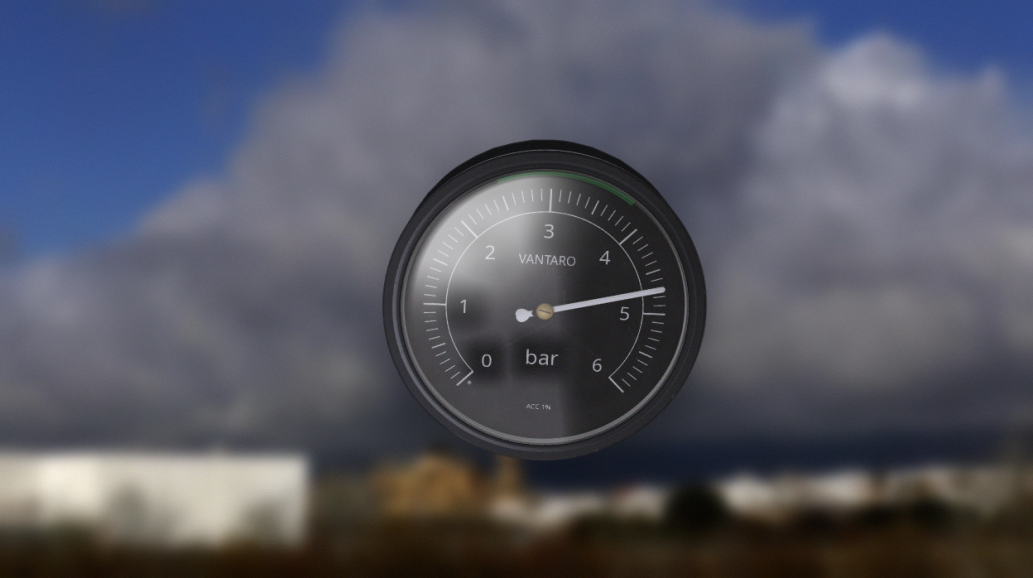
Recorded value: **4.7** bar
